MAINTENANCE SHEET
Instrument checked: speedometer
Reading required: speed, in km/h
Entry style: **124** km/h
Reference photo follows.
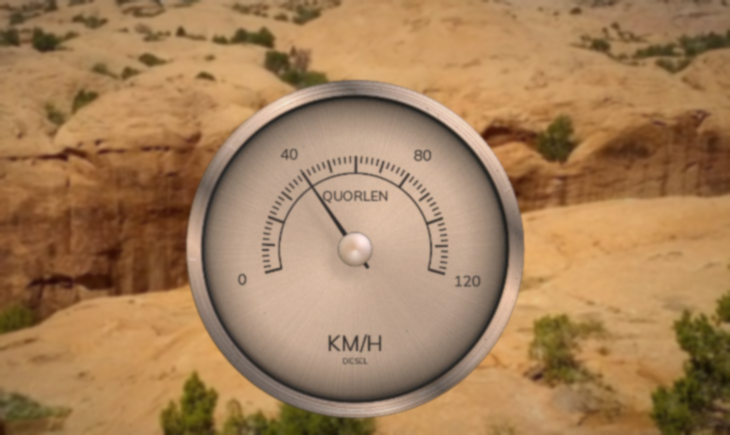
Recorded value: **40** km/h
